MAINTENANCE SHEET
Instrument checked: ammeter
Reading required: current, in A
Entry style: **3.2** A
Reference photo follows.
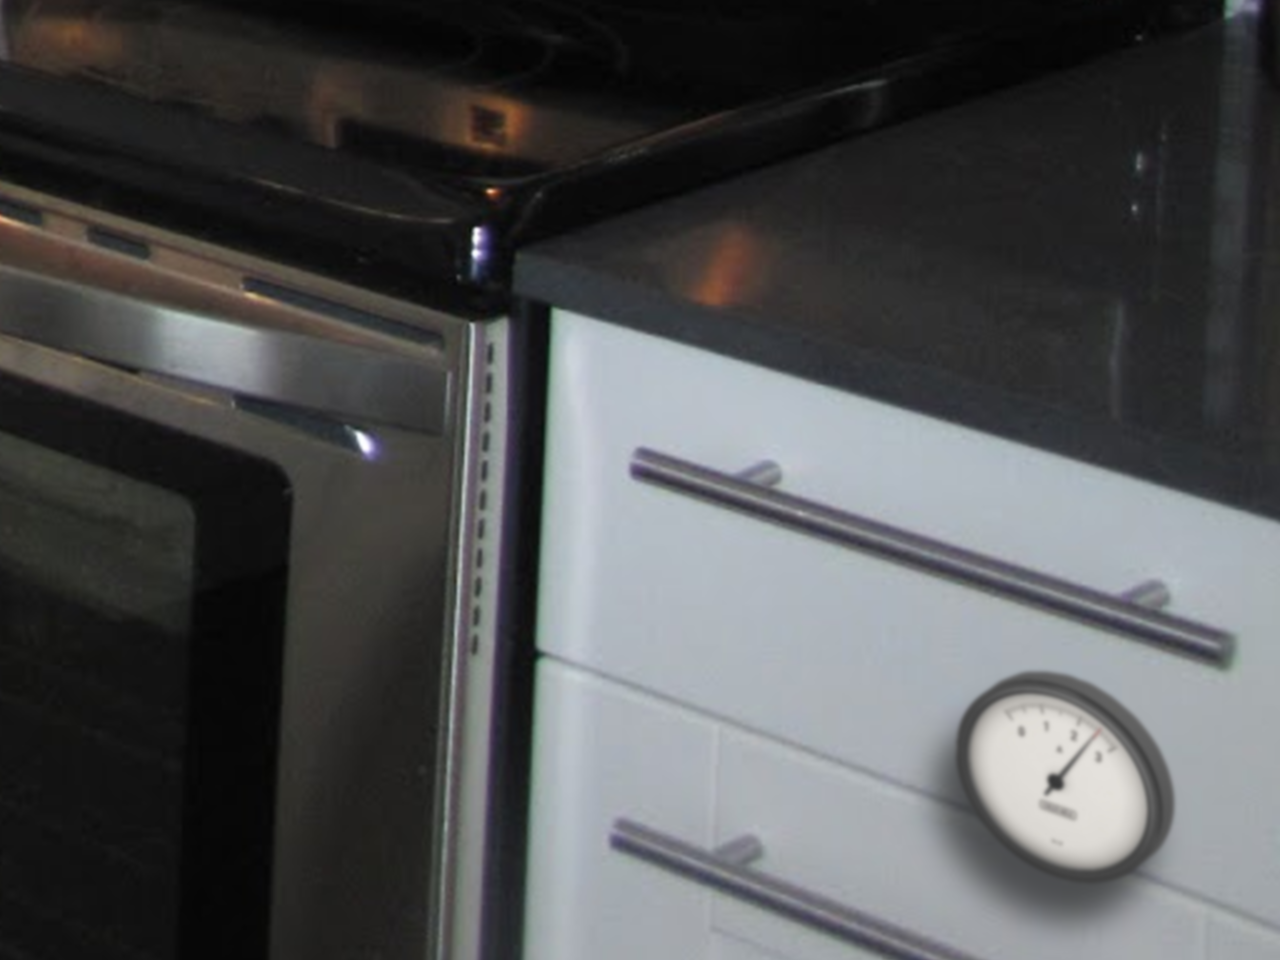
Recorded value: **2.5** A
